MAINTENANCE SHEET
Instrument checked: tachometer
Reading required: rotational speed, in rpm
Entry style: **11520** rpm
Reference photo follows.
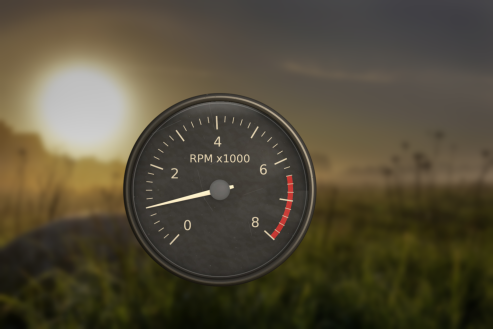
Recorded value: **1000** rpm
